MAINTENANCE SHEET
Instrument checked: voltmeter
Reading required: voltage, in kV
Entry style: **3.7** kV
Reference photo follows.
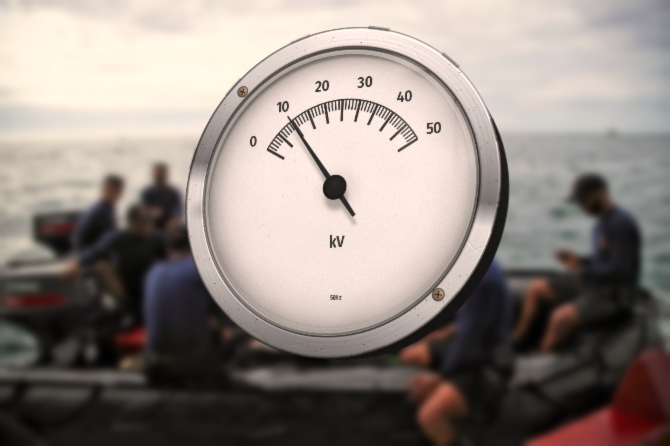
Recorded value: **10** kV
